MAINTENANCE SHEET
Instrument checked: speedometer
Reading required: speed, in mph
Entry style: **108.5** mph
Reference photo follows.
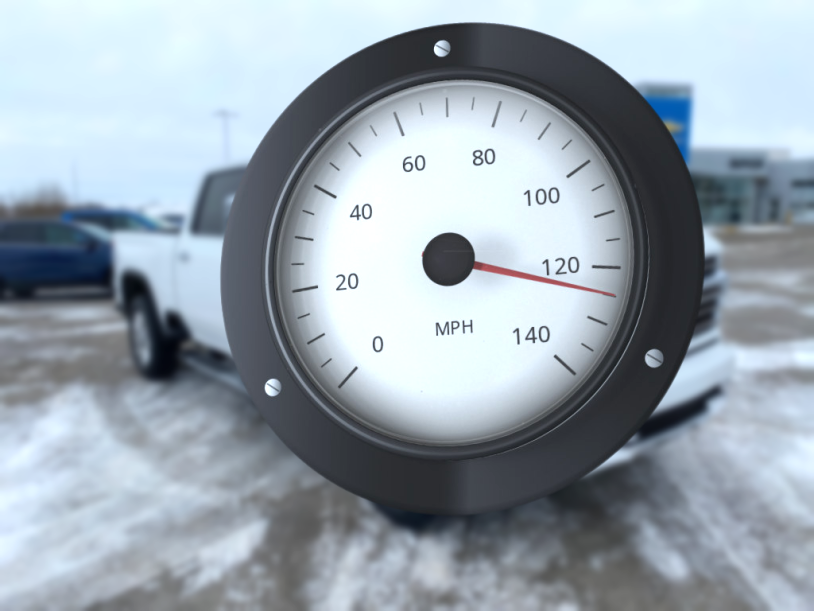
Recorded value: **125** mph
